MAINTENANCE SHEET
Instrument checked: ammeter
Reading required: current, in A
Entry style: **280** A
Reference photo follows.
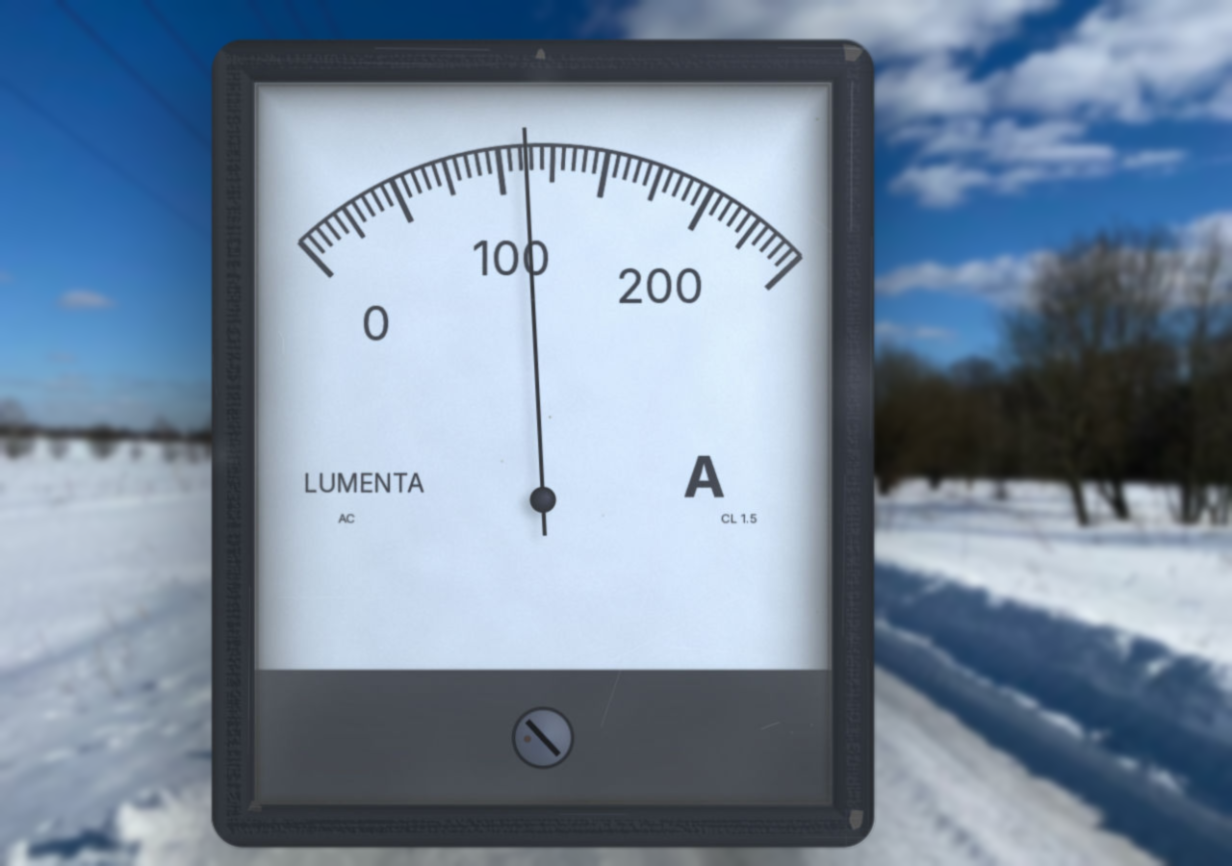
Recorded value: **112.5** A
